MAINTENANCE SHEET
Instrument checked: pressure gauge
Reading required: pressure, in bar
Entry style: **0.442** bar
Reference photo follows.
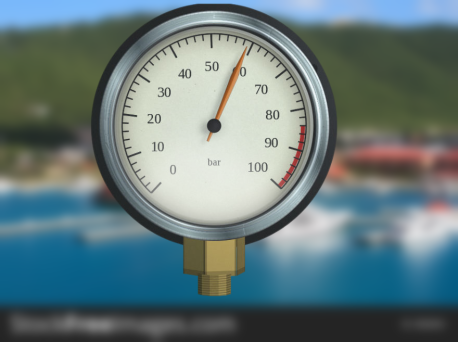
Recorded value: **59** bar
